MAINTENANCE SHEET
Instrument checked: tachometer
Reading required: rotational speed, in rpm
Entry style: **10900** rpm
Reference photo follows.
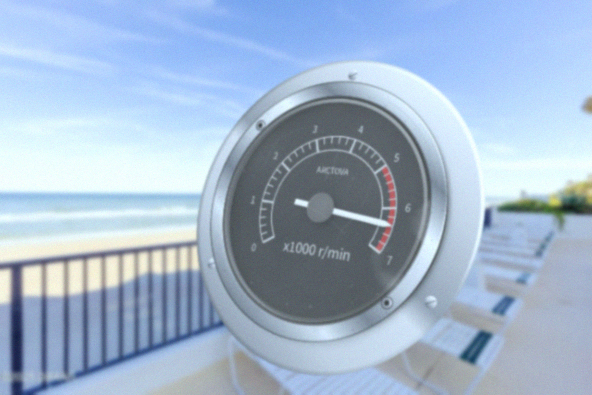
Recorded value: **6400** rpm
